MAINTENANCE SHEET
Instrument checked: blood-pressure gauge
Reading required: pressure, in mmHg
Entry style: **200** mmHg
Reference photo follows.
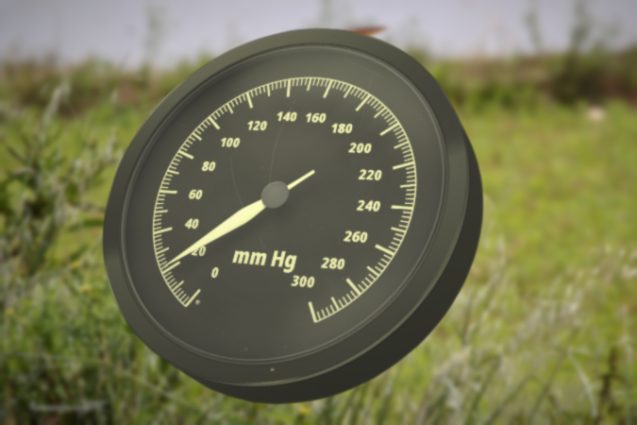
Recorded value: **20** mmHg
